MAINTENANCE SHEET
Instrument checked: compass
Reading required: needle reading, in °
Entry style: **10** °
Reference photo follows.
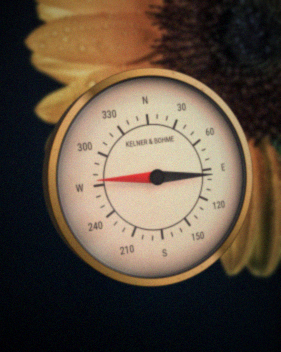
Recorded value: **275** °
